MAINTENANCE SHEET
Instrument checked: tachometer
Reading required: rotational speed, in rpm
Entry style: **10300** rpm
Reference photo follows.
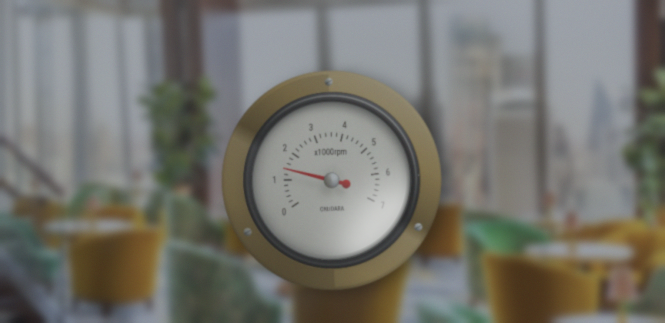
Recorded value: **1400** rpm
